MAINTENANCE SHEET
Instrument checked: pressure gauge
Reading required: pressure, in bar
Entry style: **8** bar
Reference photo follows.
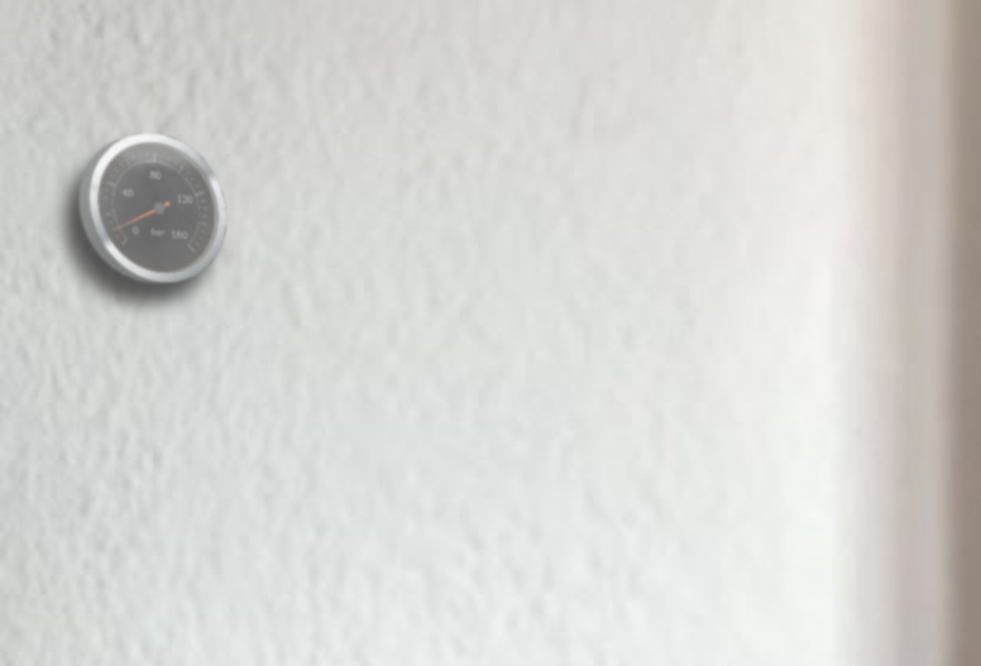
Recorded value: **10** bar
